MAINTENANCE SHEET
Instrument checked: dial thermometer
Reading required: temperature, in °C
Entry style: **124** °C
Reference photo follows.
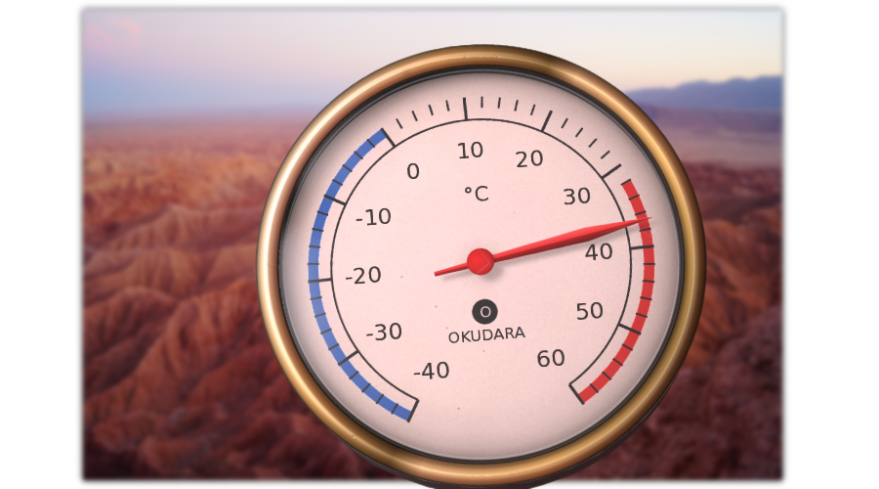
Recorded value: **37** °C
